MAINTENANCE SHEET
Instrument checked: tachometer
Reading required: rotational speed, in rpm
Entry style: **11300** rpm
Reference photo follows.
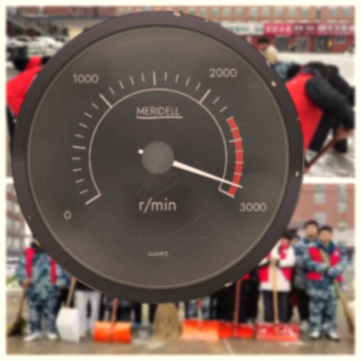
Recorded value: **2900** rpm
